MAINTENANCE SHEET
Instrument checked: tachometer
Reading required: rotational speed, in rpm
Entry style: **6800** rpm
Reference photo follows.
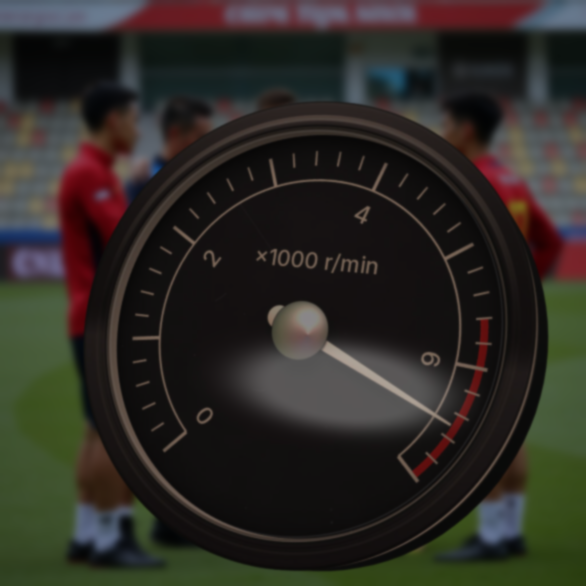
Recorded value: **6500** rpm
